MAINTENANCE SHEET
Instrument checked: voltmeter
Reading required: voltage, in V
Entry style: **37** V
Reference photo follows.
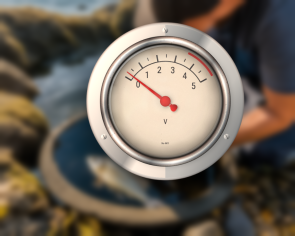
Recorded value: **0.25** V
